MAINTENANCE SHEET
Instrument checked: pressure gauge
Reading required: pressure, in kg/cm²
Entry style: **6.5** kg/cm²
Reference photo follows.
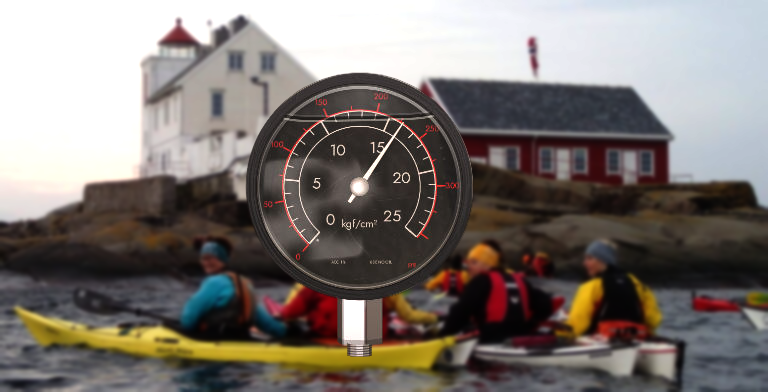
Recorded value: **16** kg/cm²
